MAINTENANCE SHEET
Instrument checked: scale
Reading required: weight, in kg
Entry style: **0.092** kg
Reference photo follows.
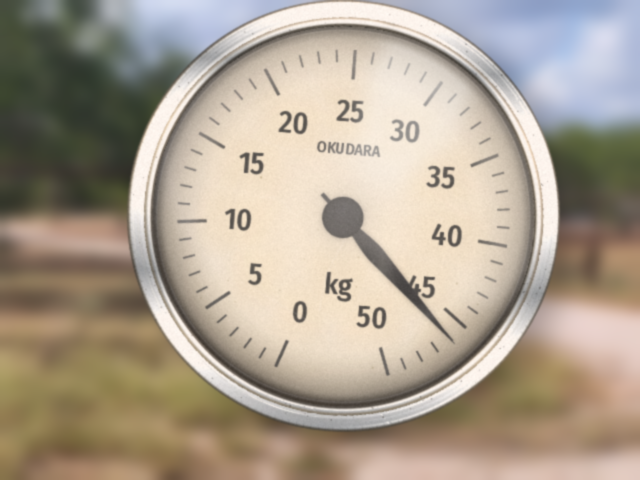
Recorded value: **46** kg
